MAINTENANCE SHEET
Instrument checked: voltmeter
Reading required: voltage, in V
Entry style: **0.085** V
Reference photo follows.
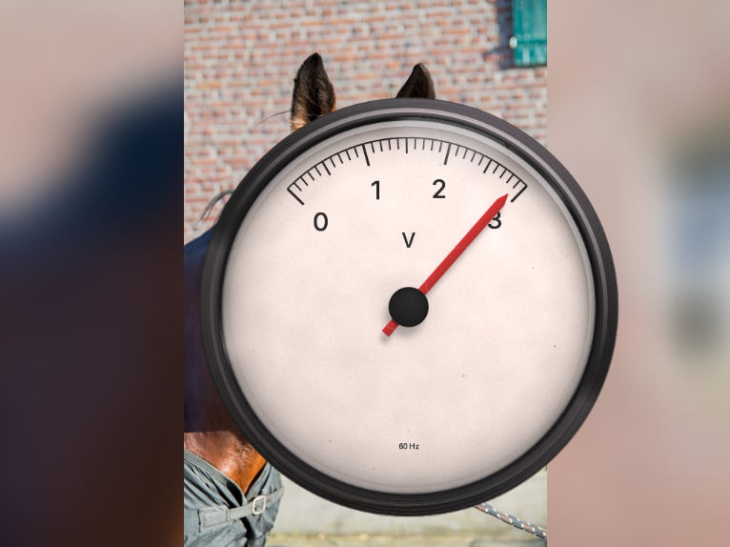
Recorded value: **2.9** V
